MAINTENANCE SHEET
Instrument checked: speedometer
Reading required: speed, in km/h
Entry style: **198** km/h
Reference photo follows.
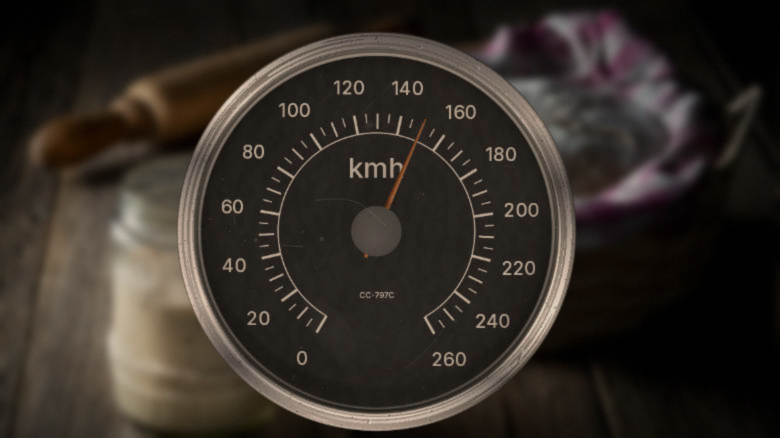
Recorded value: **150** km/h
